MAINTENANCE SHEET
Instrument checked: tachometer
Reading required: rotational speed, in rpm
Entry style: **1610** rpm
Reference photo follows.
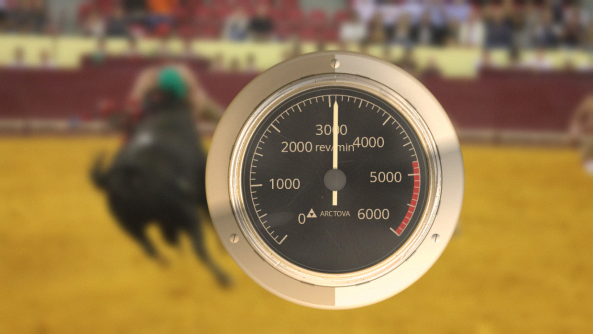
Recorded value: **3100** rpm
